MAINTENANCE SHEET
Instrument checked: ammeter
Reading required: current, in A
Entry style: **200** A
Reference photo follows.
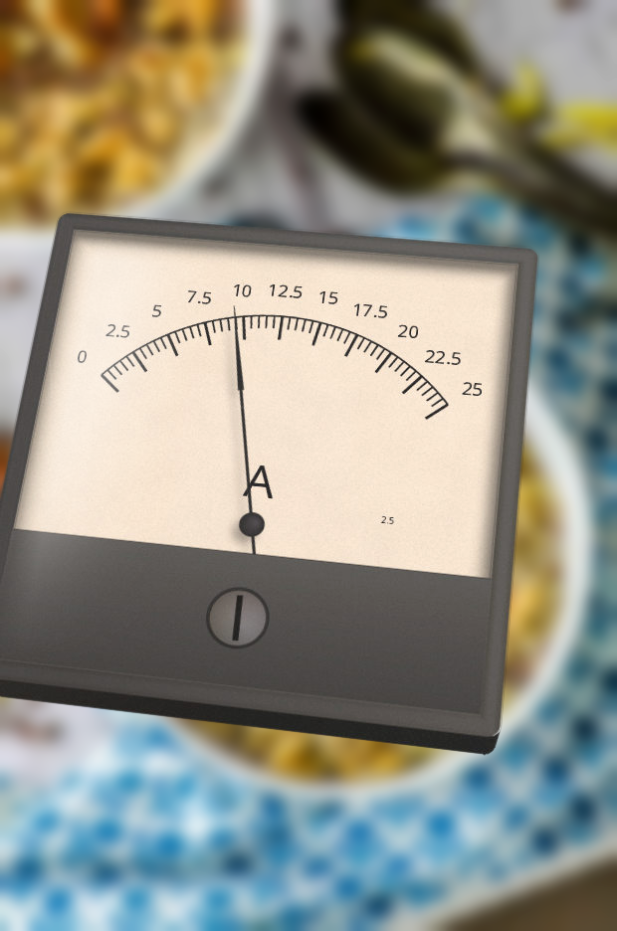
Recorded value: **9.5** A
